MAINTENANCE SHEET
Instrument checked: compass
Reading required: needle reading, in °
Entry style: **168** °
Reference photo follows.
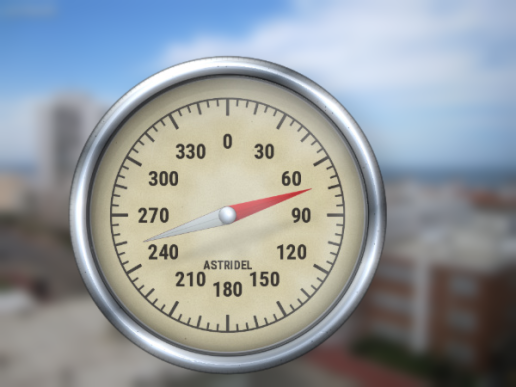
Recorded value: **72.5** °
